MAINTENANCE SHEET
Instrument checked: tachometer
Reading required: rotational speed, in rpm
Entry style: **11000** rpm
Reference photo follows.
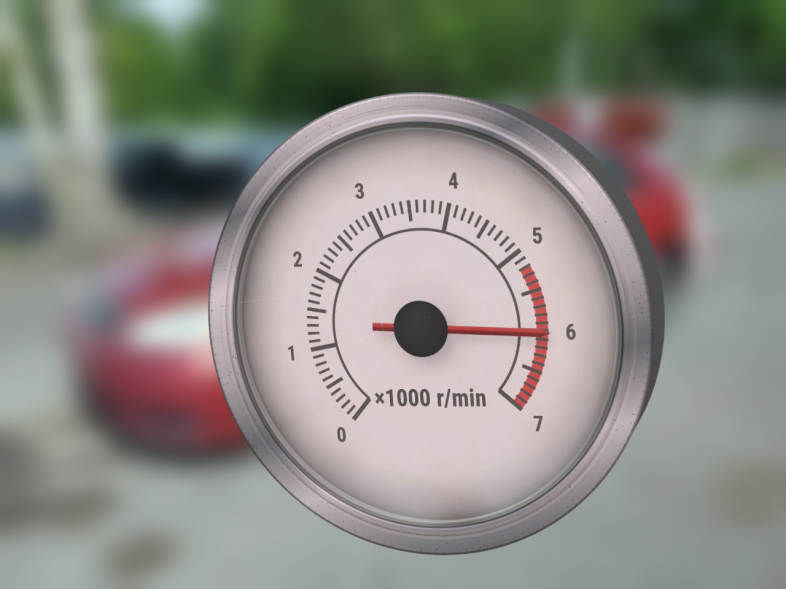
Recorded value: **6000** rpm
